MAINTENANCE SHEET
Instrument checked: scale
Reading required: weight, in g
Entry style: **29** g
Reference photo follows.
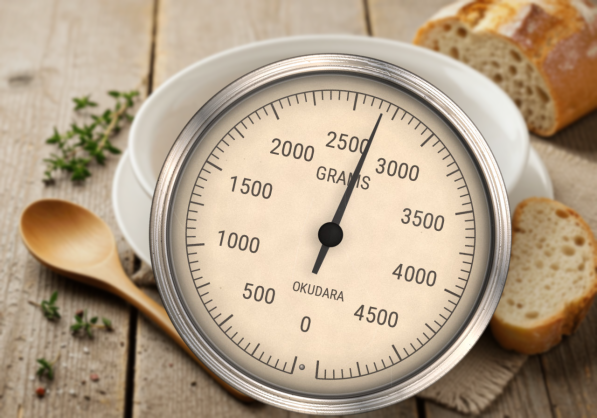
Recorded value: **2675** g
